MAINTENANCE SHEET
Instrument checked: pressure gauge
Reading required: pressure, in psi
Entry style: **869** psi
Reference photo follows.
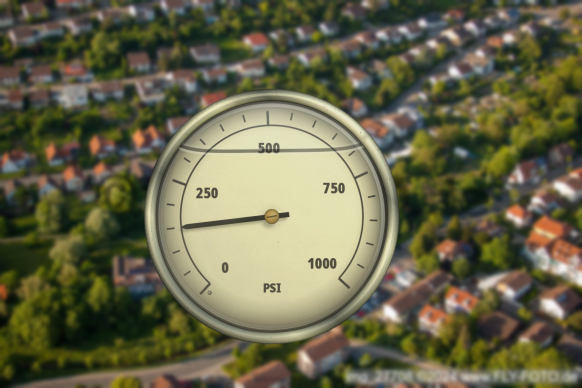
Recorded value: **150** psi
